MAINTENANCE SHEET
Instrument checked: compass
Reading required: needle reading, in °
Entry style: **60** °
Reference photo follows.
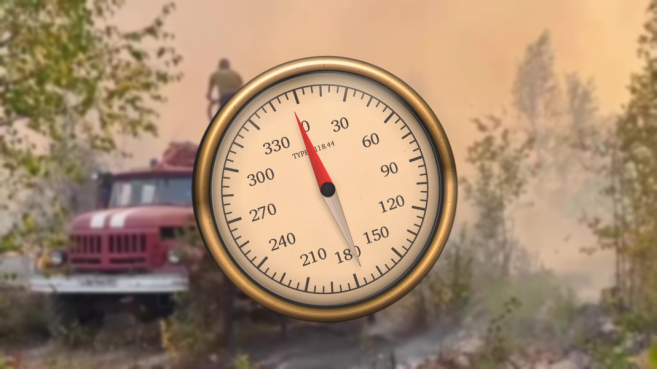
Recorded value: **355** °
